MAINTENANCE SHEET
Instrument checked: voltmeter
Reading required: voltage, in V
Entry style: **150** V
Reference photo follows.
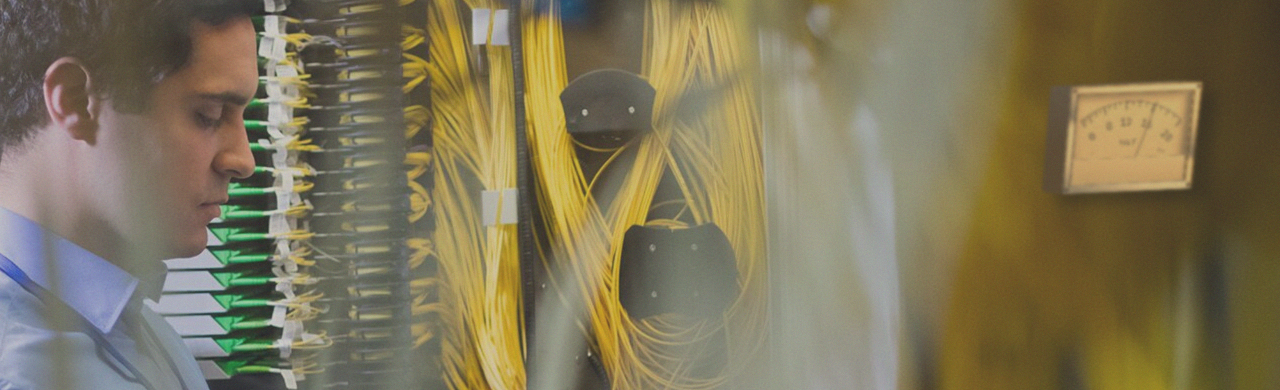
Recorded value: **16** V
